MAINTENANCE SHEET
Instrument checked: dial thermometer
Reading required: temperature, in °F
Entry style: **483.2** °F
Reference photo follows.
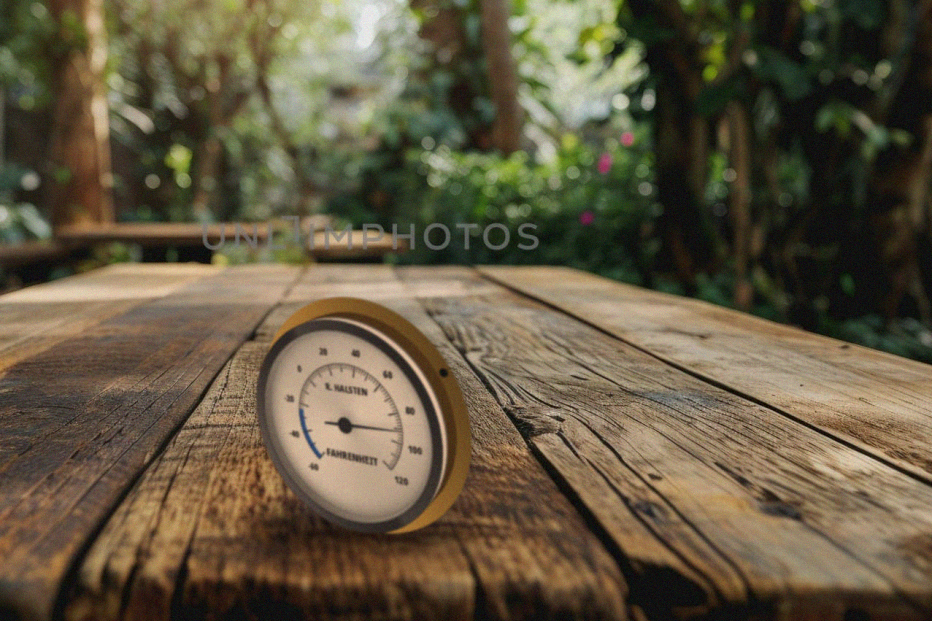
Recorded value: **90** °F
